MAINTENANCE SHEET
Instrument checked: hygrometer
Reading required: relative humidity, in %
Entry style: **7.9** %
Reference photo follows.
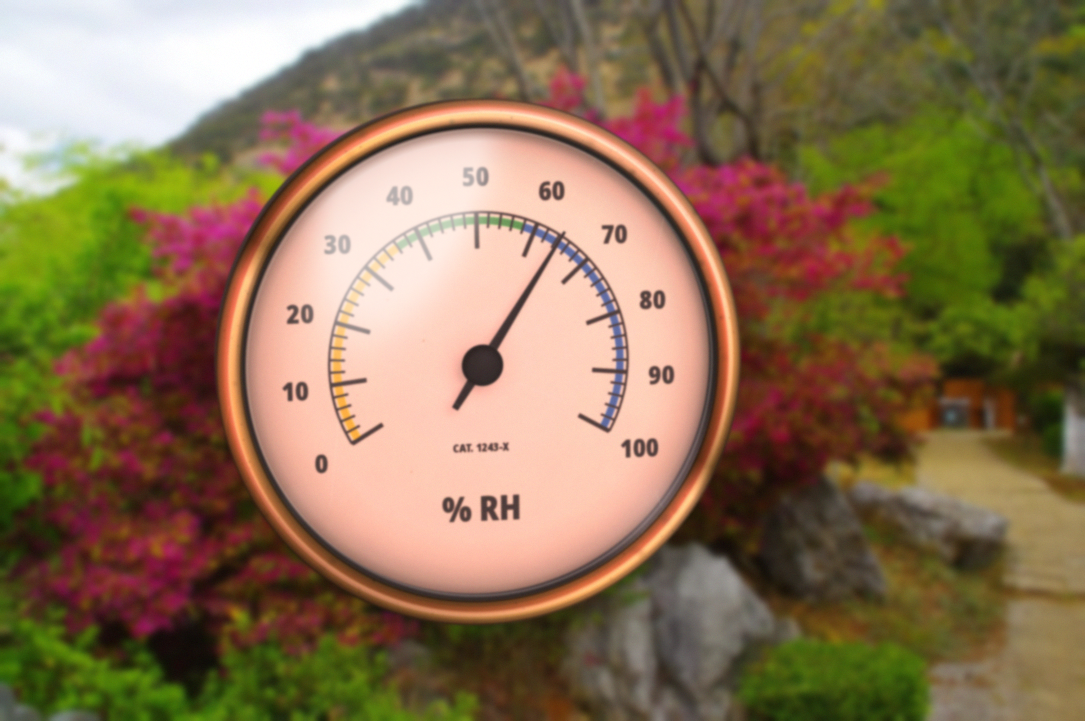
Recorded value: **64** %
